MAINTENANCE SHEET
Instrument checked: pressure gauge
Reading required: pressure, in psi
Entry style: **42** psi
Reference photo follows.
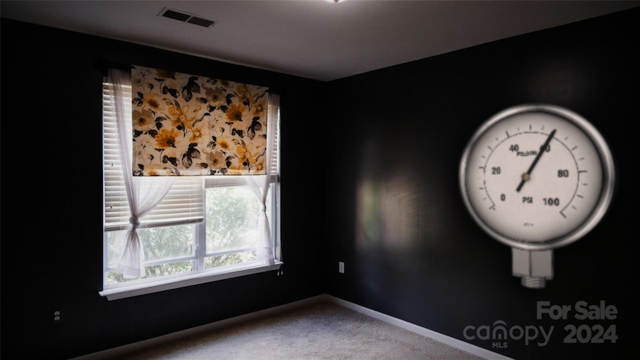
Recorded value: **60** psi
